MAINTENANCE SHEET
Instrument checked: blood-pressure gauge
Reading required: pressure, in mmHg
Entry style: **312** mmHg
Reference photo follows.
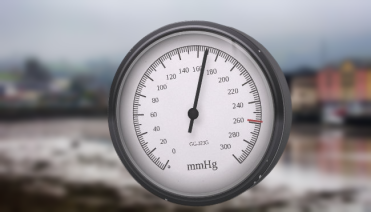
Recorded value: **170** mmHg
